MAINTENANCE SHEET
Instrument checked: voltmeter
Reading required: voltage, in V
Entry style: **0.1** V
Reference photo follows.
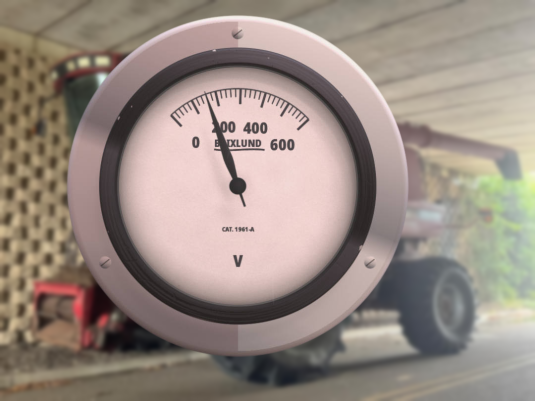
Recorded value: **160** V
